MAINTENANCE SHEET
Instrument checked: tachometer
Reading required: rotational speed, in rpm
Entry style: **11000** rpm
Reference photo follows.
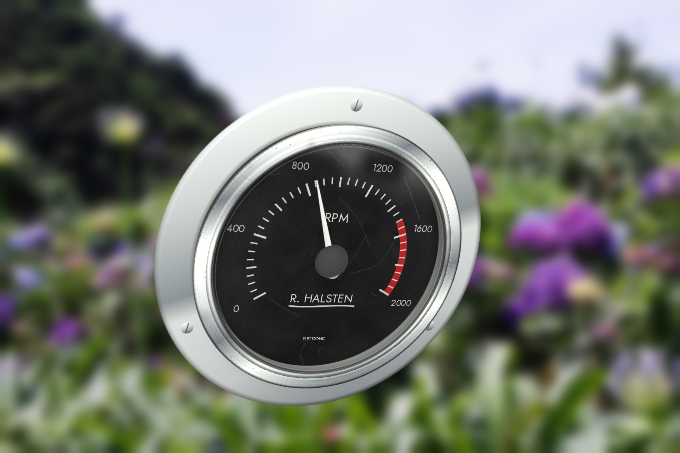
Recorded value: **850** rpm
